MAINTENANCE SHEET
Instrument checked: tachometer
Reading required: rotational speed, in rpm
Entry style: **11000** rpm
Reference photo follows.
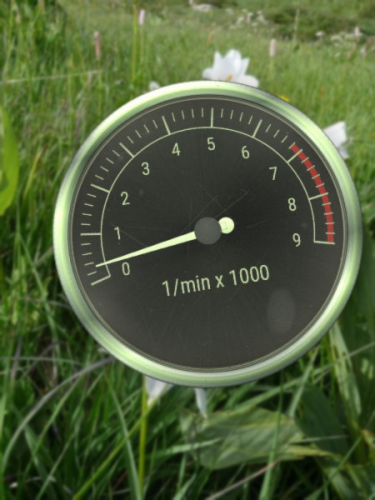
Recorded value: **300** rpm
